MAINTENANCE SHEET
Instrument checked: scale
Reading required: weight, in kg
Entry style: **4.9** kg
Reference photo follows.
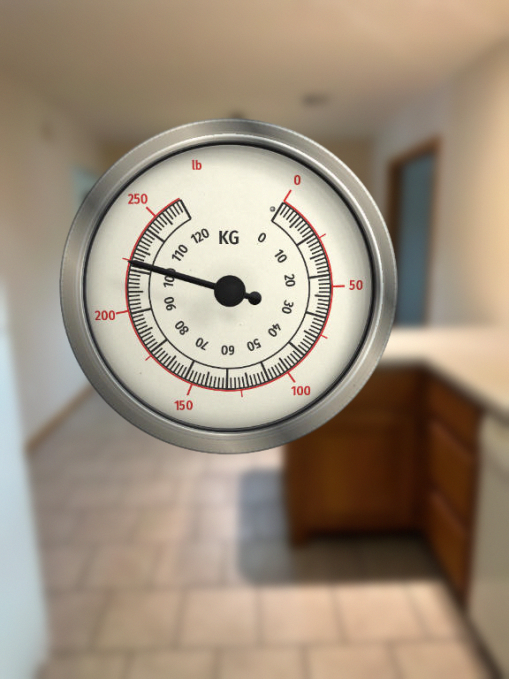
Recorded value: **102** kg
